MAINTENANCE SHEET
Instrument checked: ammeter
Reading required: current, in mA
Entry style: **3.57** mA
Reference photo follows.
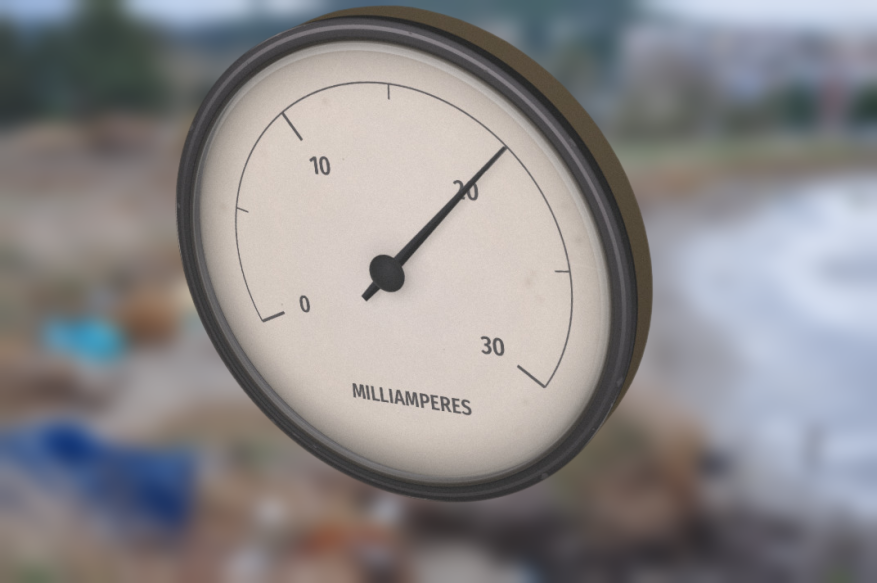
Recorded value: **20** mA
